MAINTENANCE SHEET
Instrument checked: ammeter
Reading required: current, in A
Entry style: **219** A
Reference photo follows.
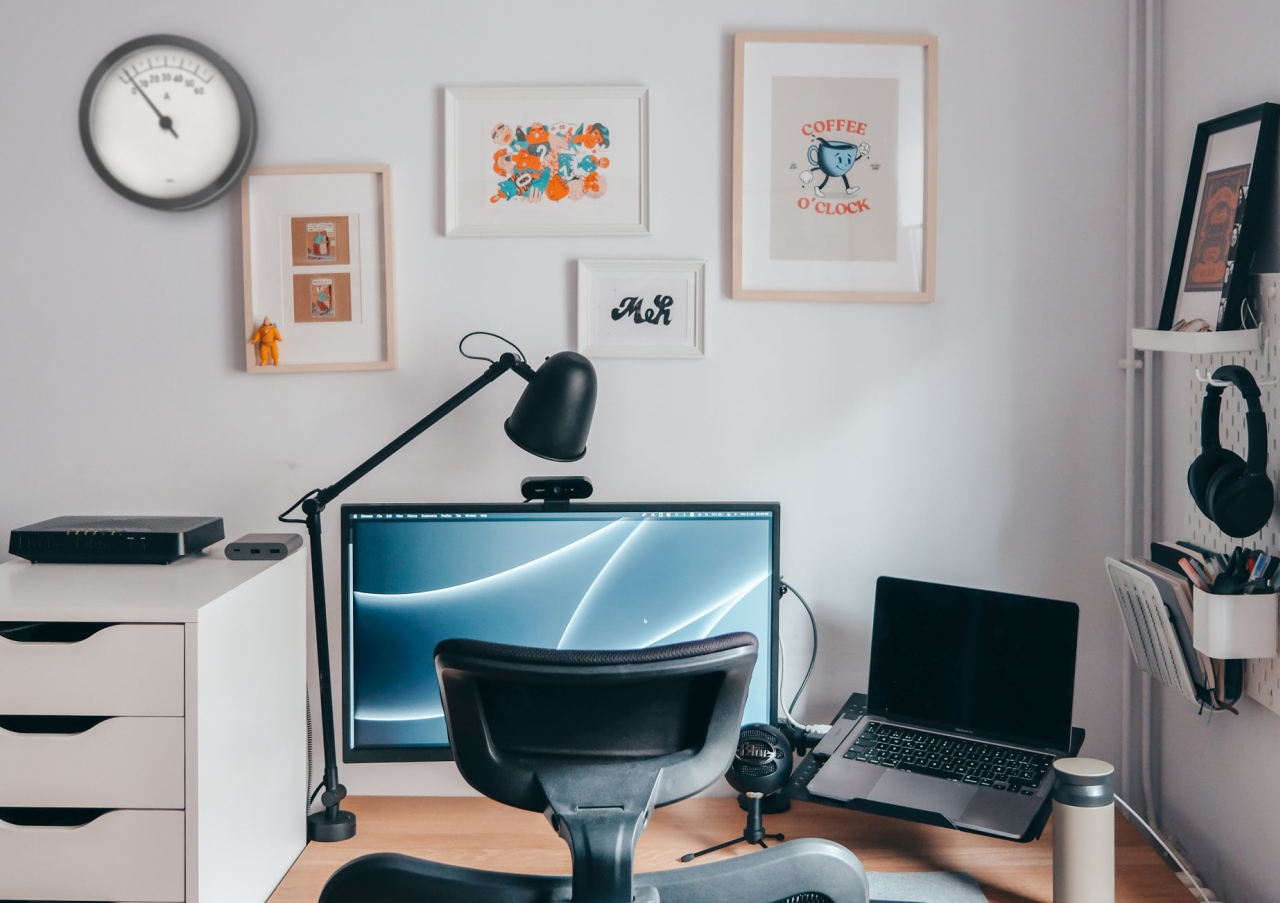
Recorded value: **5** A
